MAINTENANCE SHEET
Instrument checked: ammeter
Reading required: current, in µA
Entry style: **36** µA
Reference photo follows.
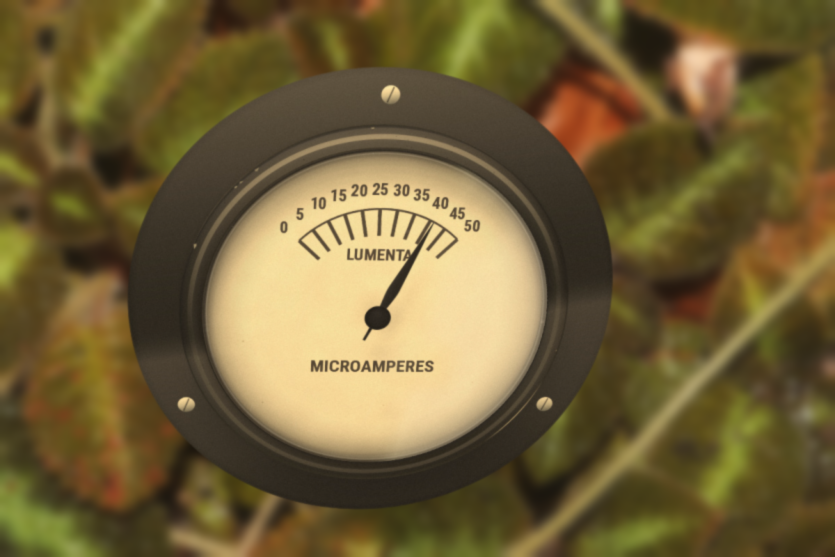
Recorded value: **40** µA
